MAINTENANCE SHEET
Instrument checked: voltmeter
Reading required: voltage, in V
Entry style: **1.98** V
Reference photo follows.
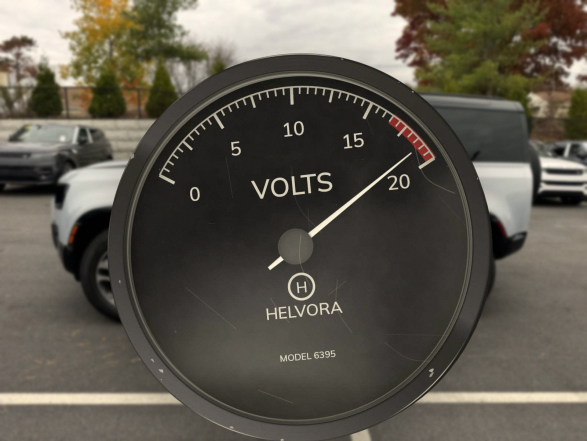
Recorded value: **19** V
